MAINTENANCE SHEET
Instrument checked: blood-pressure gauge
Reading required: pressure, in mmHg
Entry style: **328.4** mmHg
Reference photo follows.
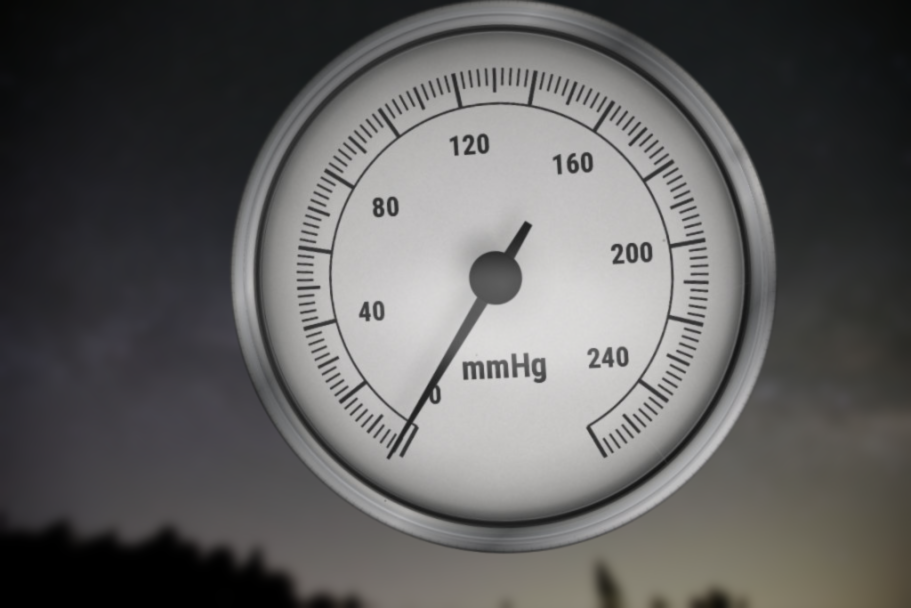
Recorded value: **2** mmHg
